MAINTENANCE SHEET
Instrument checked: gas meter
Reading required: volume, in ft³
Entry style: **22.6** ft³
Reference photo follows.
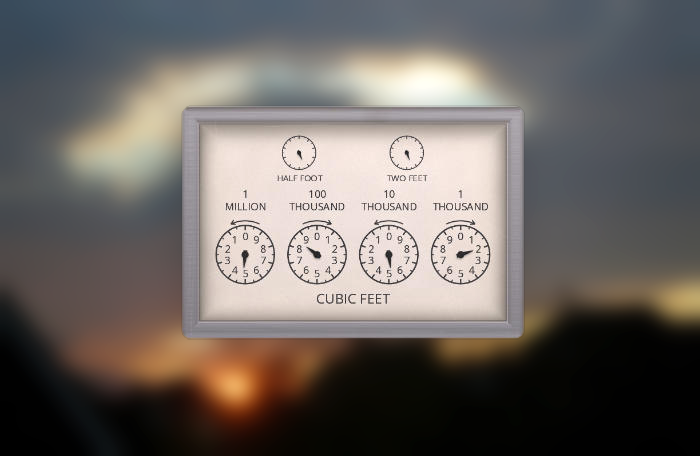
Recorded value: **485200** ft³
